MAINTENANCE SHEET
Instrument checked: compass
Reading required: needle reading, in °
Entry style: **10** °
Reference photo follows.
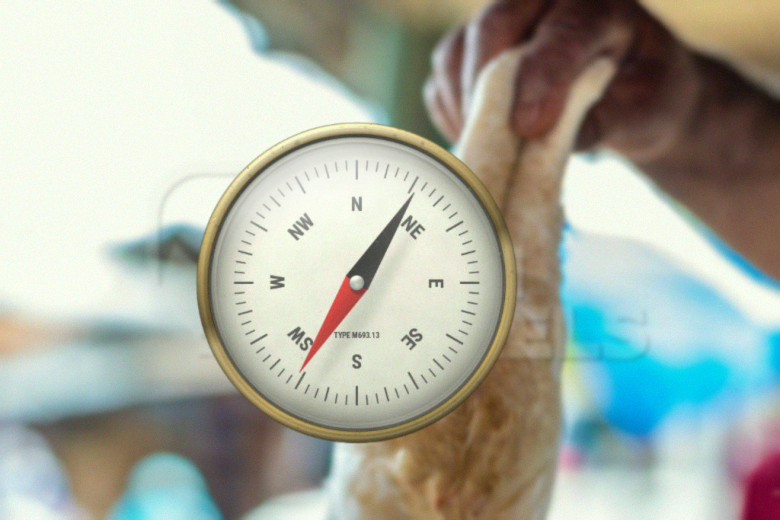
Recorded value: **212.5** °
